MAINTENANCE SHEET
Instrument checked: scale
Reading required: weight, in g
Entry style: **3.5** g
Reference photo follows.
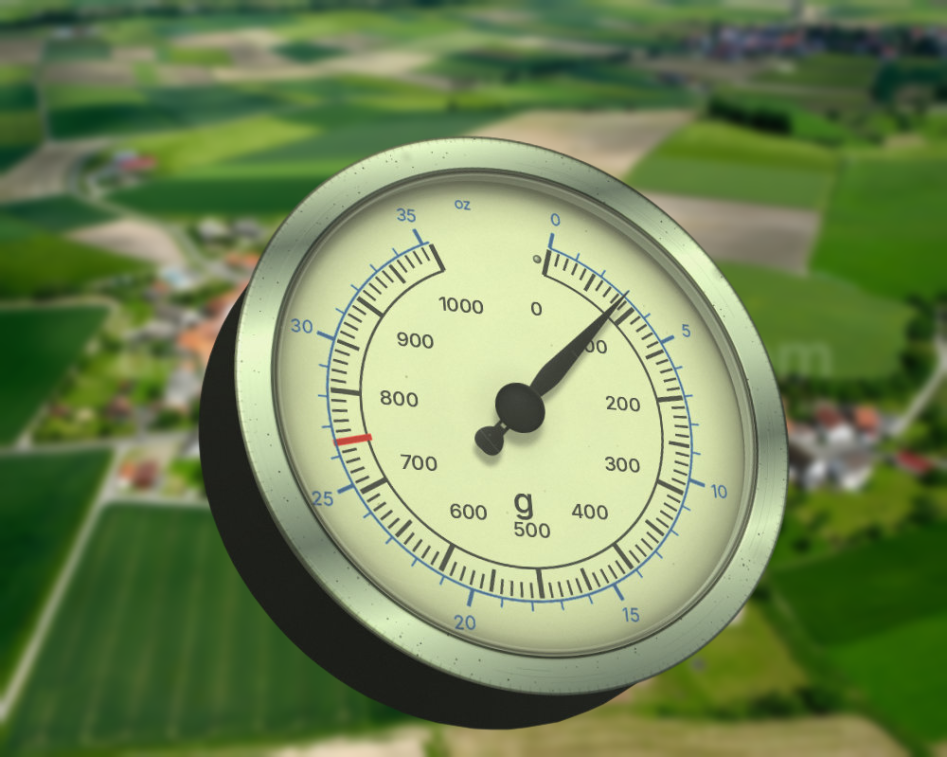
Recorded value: **85** g
